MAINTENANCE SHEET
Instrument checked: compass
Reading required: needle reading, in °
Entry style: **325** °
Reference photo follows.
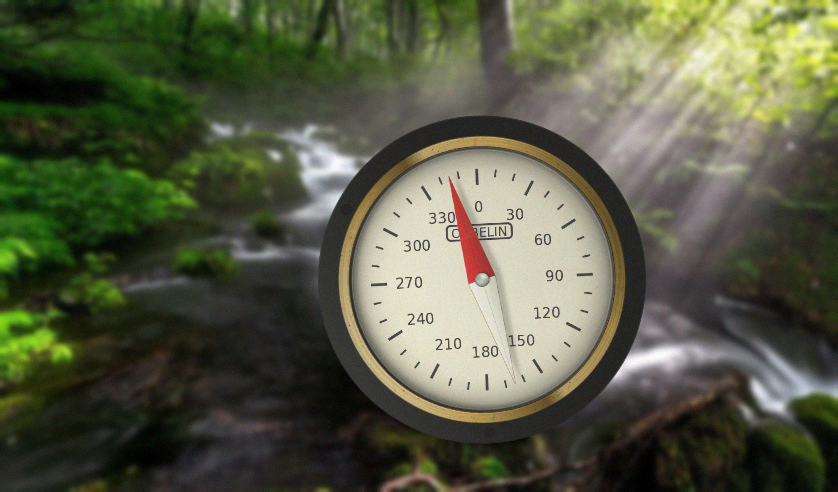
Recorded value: **345** °
